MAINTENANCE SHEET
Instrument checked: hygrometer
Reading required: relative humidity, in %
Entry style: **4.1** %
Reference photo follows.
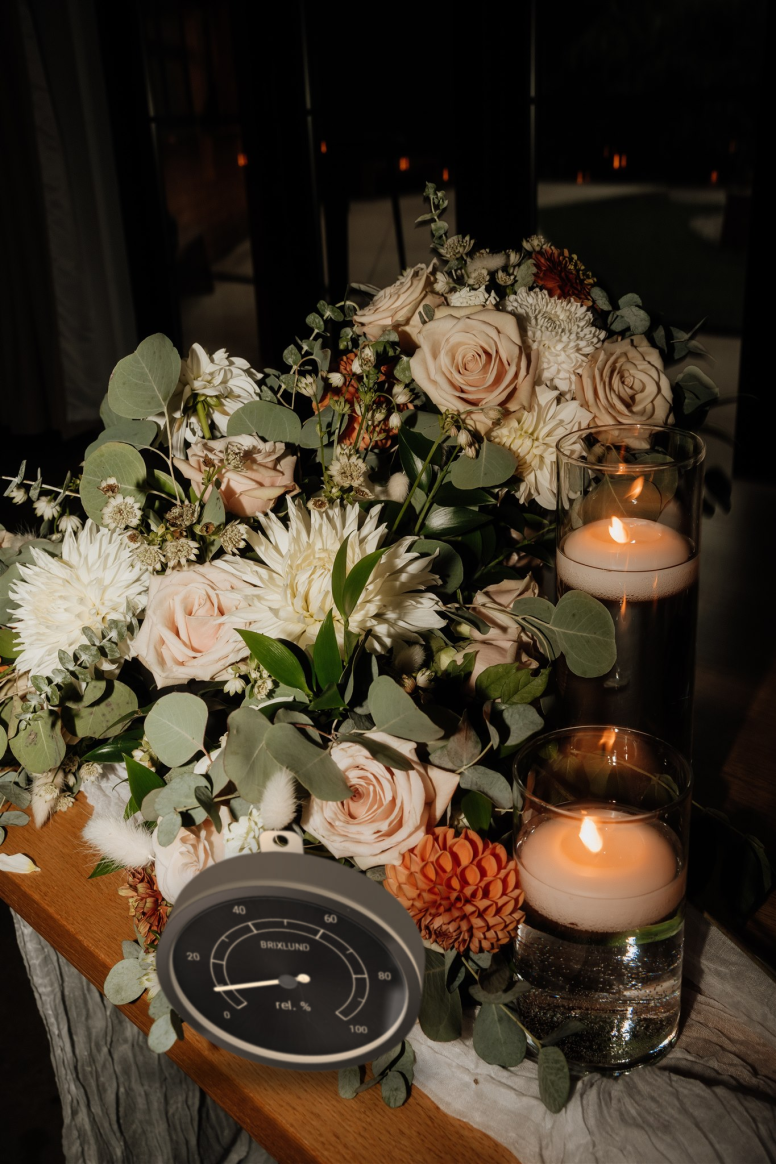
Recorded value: **10** %
